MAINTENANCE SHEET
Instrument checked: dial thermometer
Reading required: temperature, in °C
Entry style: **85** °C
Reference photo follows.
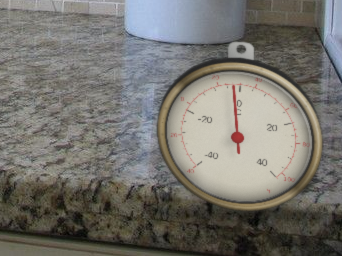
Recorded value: **-2** °C
